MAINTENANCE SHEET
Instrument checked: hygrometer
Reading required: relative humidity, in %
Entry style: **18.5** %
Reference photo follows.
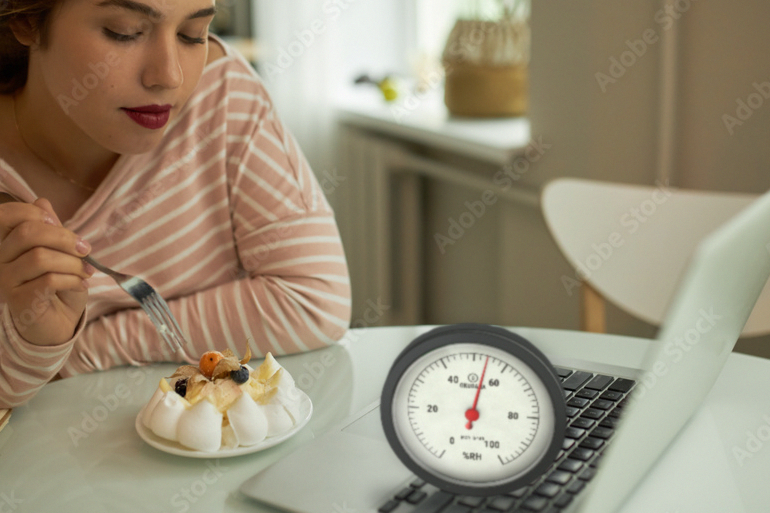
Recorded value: **54** %
